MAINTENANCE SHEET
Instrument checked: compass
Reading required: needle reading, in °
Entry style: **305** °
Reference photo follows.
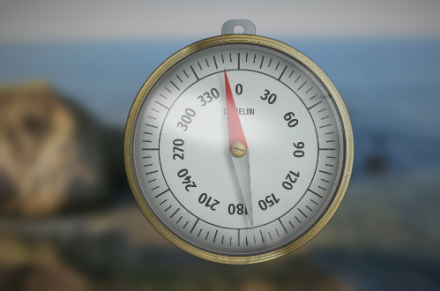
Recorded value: **350** °
